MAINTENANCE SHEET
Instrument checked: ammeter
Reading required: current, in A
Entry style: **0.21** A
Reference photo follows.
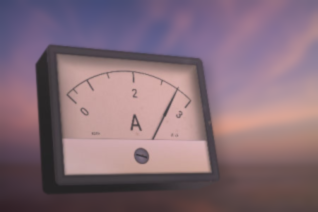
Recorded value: **2.75** A
